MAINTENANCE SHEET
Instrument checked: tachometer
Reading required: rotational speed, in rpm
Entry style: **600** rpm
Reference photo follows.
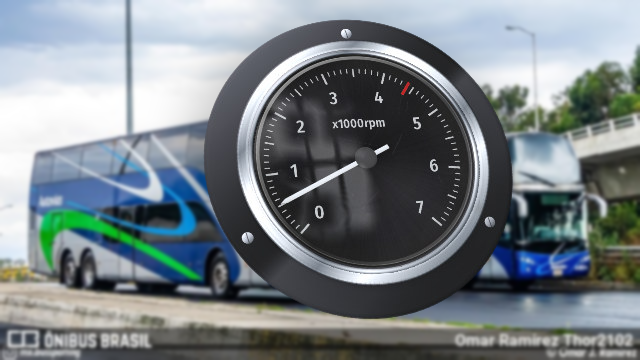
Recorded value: **500** rpm
